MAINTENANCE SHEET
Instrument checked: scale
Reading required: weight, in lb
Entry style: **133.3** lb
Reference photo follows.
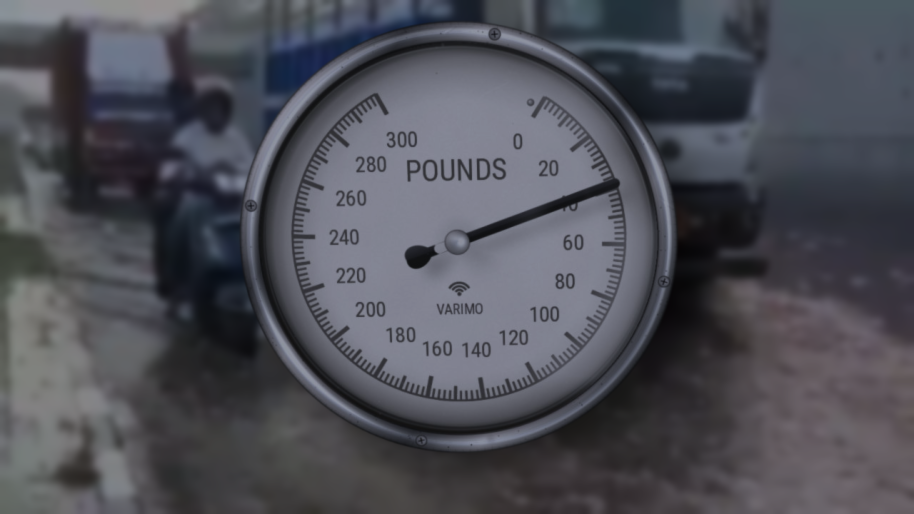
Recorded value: **38** lb
